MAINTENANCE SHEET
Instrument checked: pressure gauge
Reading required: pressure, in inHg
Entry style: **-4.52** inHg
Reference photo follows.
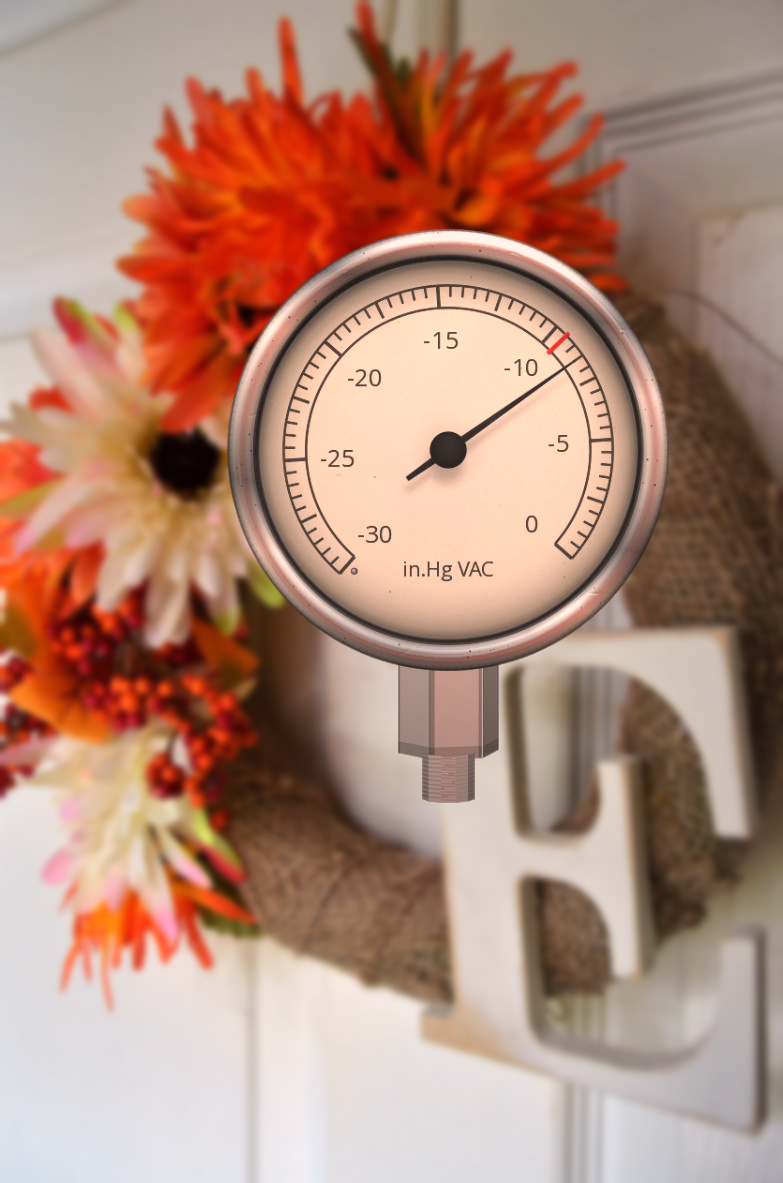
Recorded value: **-8.5** inHg
